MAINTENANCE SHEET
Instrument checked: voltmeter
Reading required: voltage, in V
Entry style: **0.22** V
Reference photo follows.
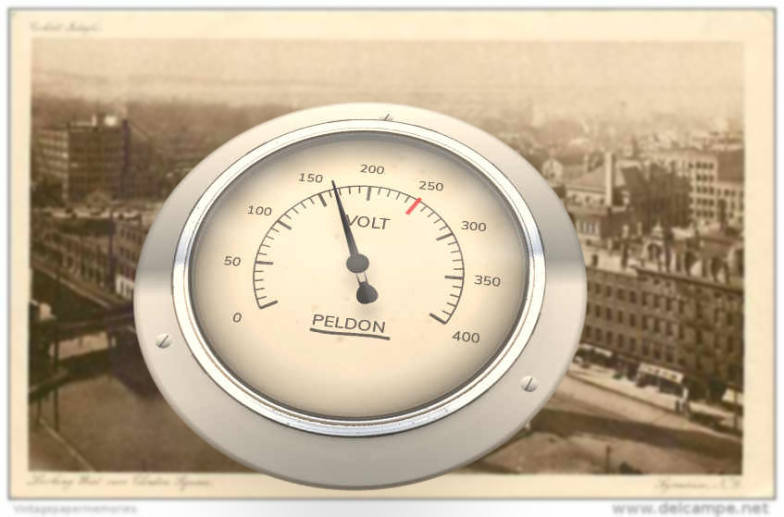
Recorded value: **165** V
